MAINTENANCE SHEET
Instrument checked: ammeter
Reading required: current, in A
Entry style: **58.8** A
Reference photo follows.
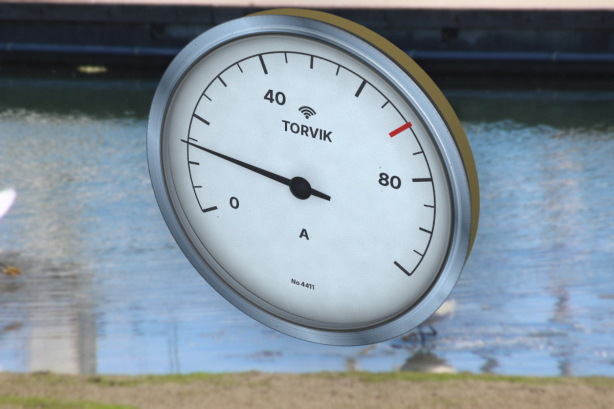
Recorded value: **15** A
